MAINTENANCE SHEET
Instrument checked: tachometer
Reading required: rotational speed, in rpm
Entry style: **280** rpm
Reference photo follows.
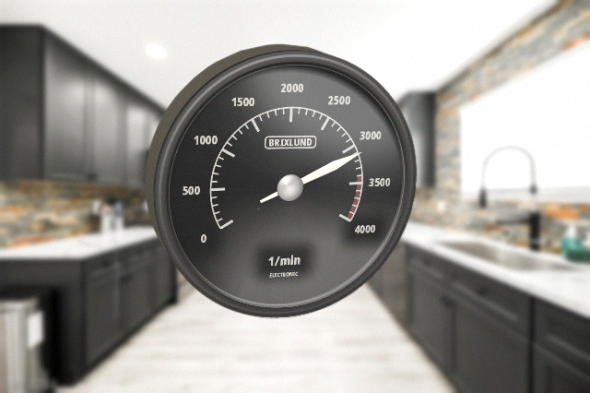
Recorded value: **3100** rpm
